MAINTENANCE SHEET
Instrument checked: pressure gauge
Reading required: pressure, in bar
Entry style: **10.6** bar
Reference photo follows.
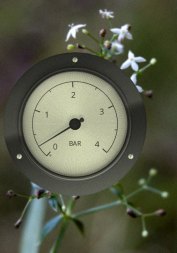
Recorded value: **0.25** bar
